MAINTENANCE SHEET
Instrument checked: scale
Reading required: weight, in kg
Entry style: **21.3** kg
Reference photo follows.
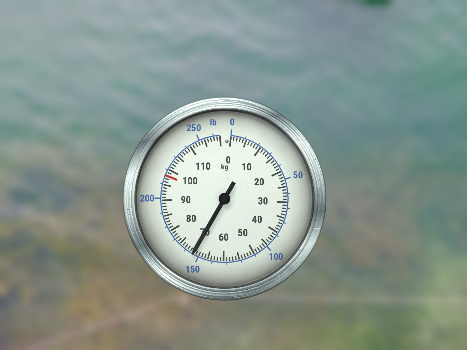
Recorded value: **70** kg
